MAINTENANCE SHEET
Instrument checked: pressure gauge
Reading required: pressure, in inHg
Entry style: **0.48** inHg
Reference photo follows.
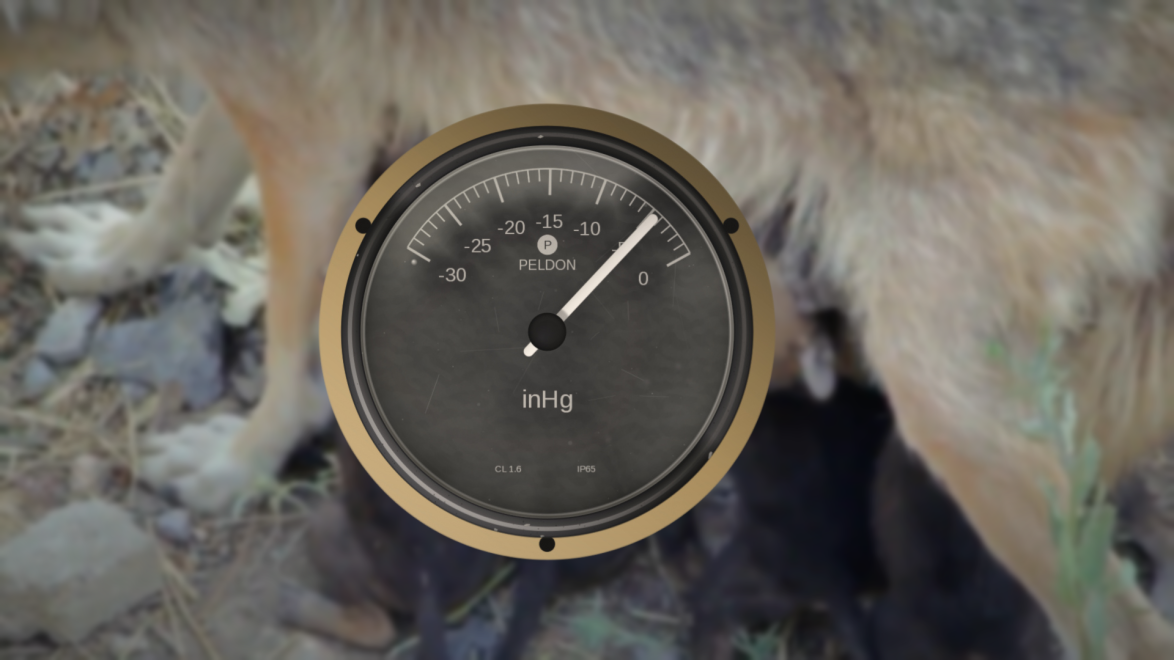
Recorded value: **-4.5** inHg
